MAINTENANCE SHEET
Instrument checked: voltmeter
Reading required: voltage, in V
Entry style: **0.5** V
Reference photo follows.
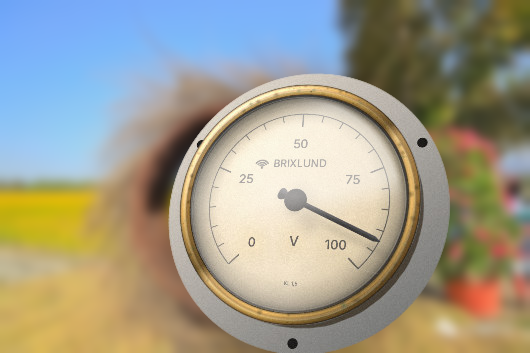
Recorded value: **92.5** V
